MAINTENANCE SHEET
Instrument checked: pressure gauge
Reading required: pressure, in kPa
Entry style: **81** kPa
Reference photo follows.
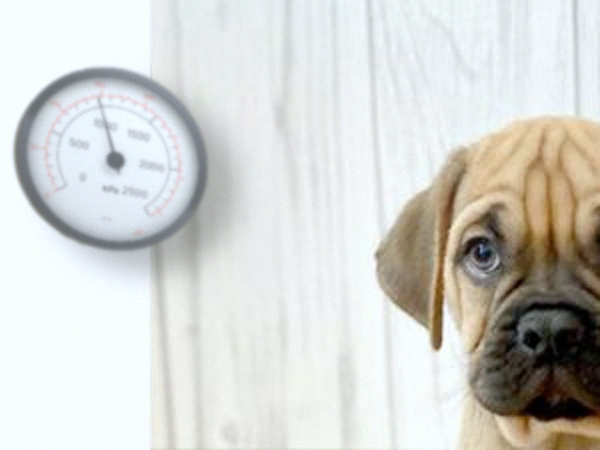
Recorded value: **1000** kPa
